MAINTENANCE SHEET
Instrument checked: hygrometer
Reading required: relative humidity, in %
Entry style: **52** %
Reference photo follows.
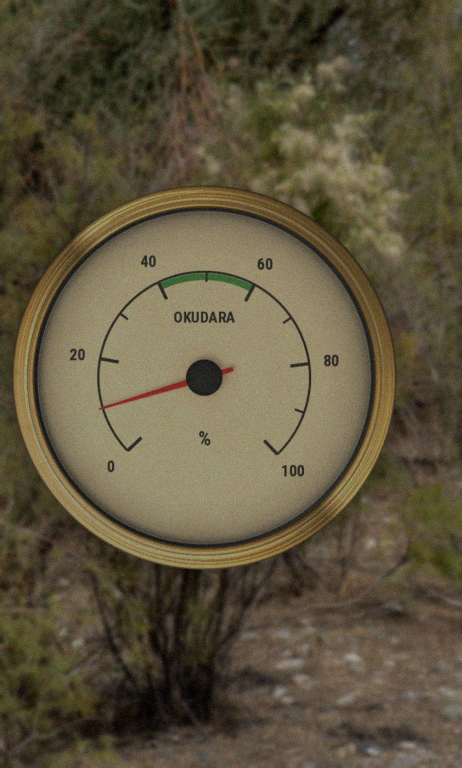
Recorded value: **10** %
